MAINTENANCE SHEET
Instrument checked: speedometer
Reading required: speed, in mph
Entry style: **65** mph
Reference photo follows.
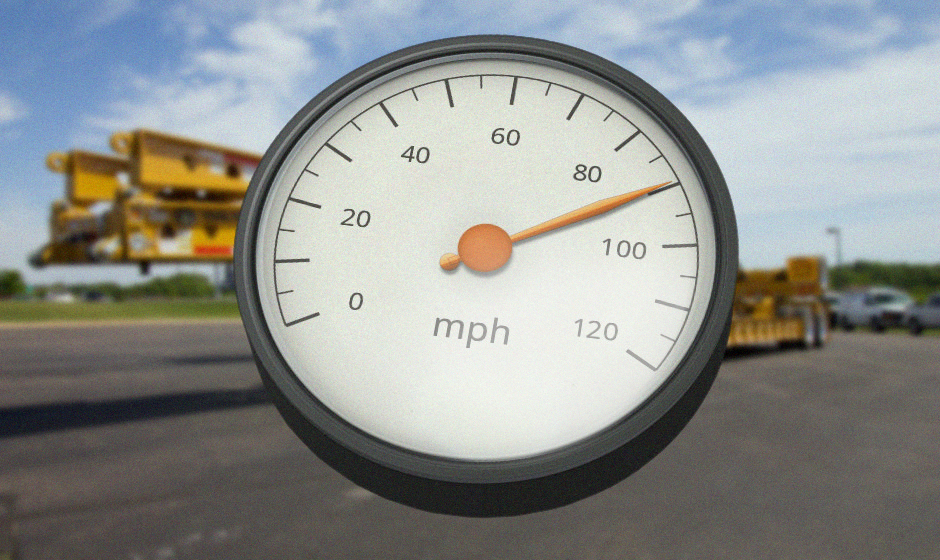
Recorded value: **90** mph
